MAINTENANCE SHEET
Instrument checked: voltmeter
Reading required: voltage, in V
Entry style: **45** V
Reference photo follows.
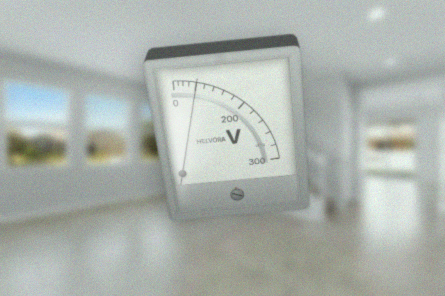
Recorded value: **100** V
